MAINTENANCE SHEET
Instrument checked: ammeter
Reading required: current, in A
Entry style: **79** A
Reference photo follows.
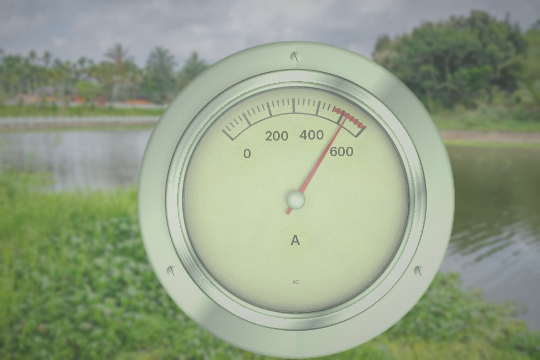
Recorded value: **520** A
